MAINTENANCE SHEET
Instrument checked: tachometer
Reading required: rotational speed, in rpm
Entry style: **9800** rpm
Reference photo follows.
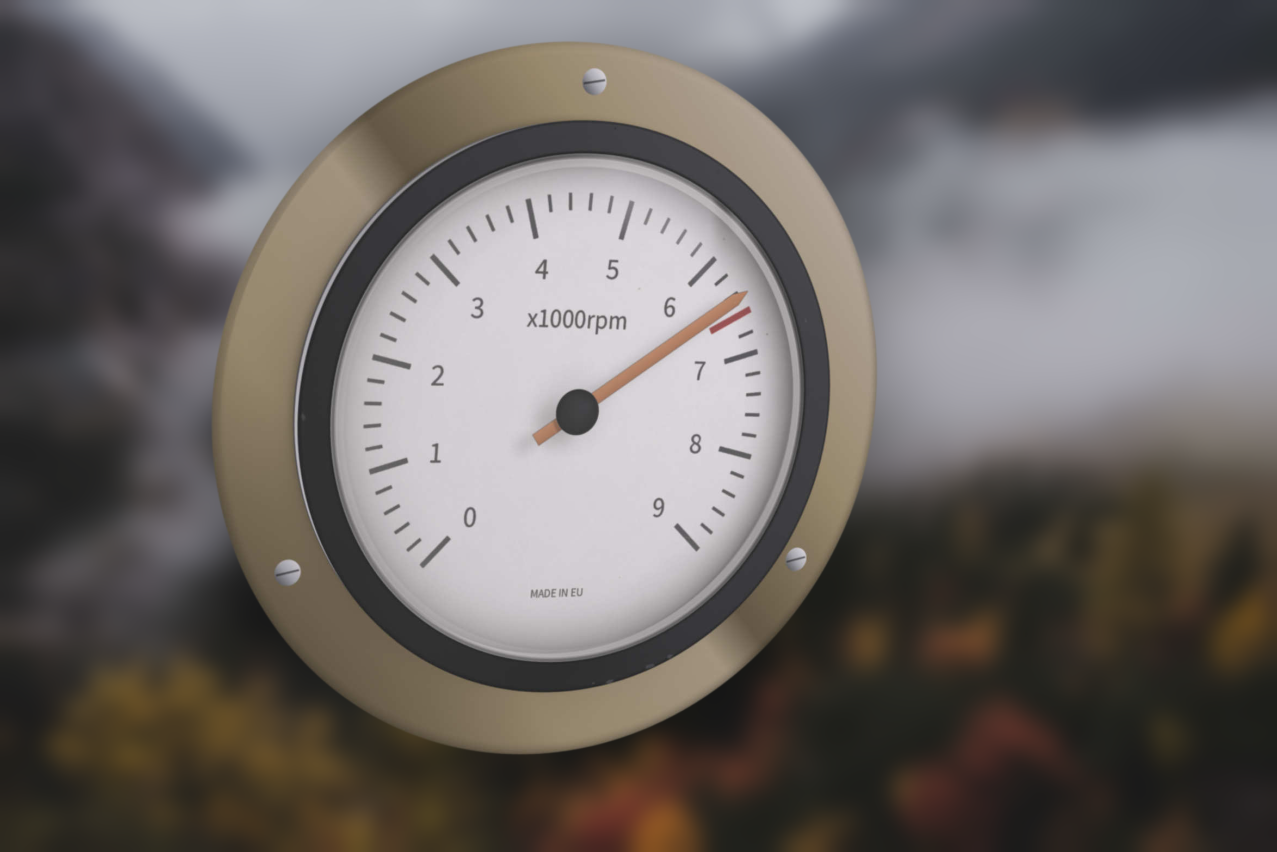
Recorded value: **6400** rpm
